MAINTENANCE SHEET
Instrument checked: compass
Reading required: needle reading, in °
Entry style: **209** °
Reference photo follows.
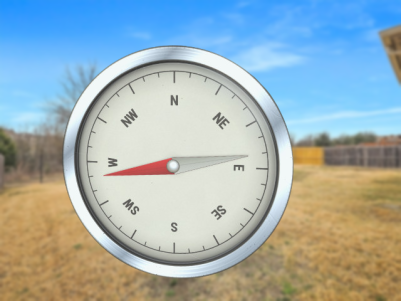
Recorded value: **260** °
